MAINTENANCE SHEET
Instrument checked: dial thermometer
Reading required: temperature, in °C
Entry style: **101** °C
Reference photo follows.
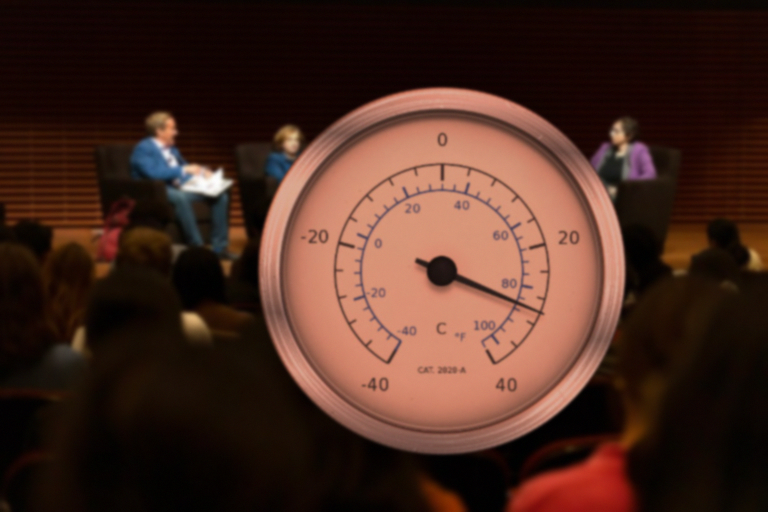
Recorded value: **30** °C
